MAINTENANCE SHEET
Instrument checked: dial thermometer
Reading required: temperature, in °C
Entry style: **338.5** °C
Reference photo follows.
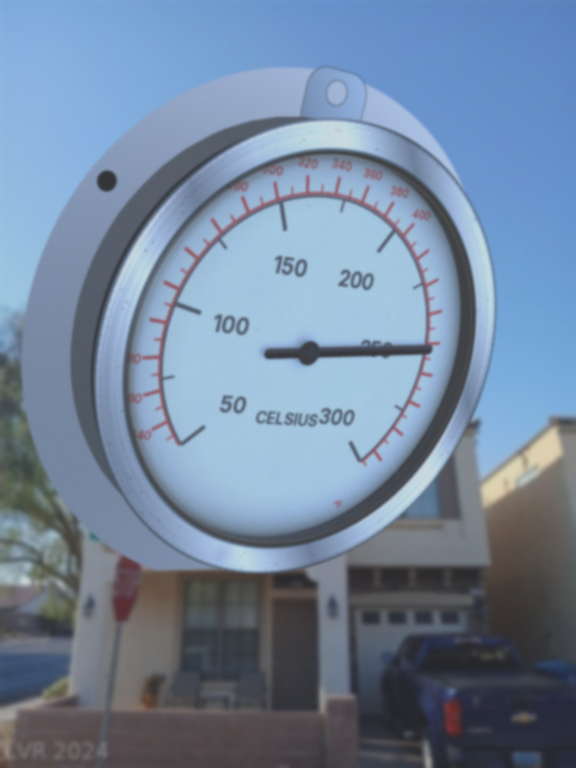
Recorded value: **250** °C
